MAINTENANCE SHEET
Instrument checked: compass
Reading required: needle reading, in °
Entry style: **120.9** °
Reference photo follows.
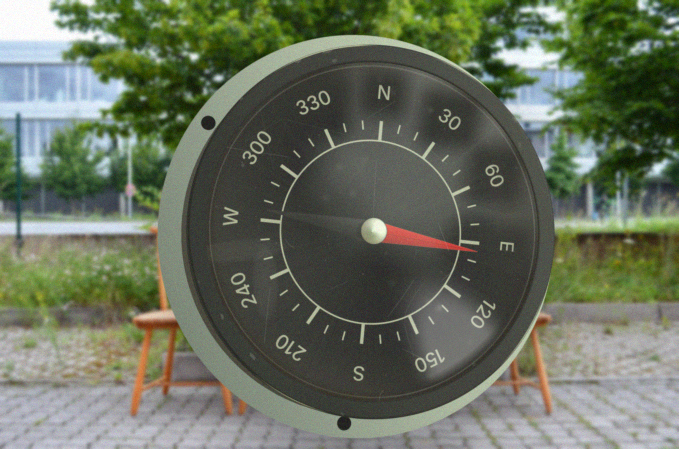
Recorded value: **95** °
